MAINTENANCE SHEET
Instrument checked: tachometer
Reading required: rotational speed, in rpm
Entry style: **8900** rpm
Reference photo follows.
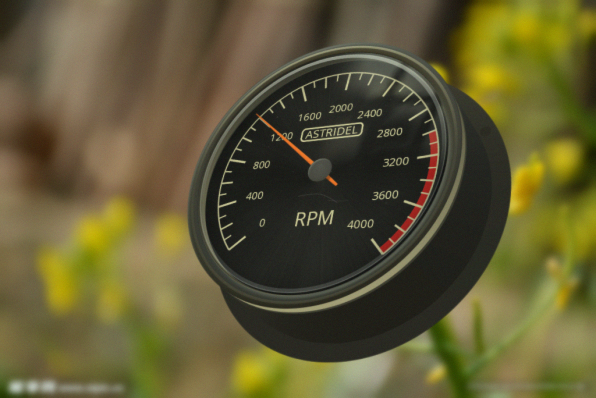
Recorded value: **1200** rpm
